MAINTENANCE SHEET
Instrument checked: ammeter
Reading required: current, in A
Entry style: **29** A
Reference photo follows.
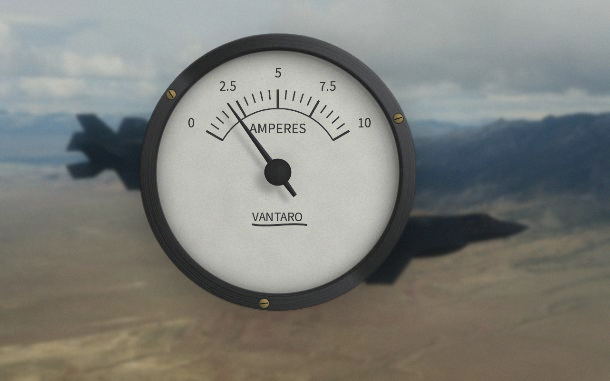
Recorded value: **2** A
